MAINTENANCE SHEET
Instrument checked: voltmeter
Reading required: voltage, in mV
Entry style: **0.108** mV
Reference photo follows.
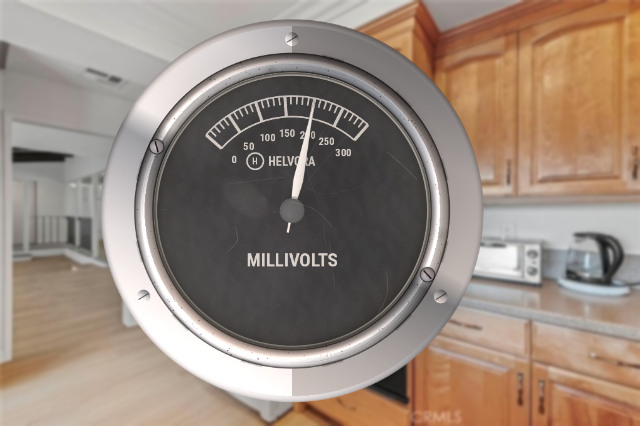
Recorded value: **200** mV
